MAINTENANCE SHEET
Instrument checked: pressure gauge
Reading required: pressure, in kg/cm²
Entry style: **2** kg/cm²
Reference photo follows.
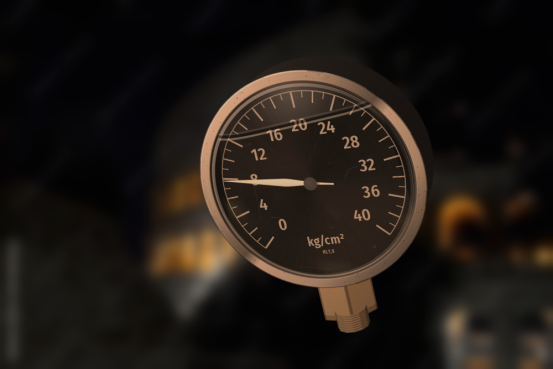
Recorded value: **8** kg/cm²
